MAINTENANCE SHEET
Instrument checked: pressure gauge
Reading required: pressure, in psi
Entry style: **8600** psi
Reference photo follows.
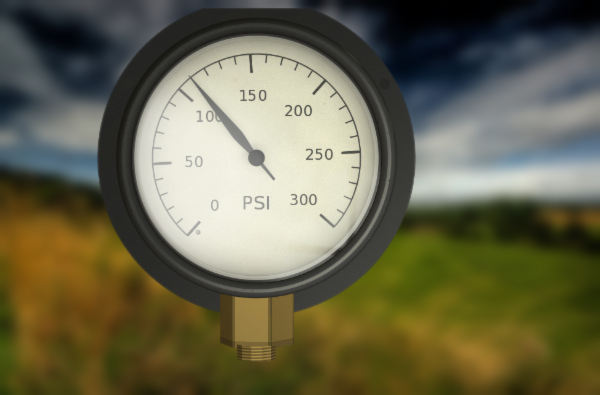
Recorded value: **110** psi
